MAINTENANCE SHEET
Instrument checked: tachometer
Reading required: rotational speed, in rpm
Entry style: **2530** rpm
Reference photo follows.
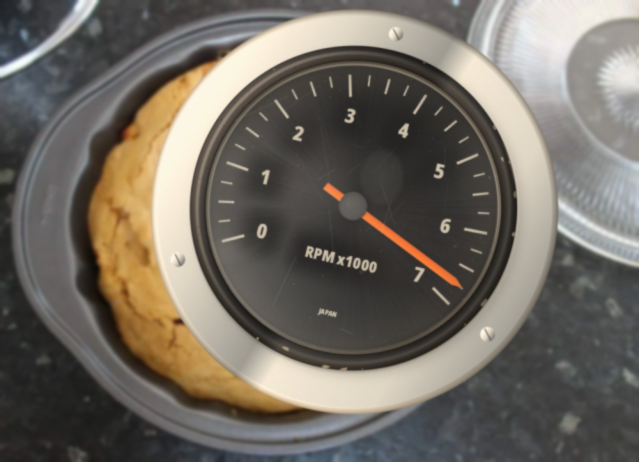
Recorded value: **6750** rpm
